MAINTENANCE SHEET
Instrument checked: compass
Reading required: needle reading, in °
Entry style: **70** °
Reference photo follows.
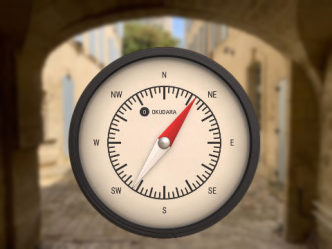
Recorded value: **35** °
